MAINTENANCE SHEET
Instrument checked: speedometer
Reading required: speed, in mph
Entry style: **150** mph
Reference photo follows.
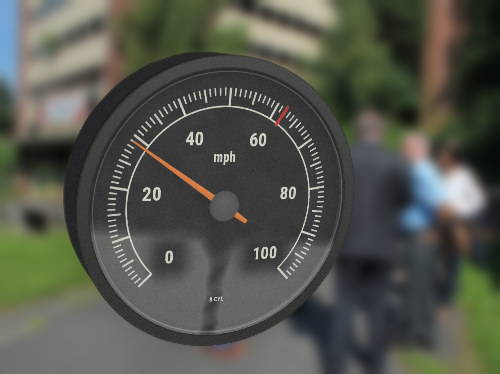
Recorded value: **29** mph
